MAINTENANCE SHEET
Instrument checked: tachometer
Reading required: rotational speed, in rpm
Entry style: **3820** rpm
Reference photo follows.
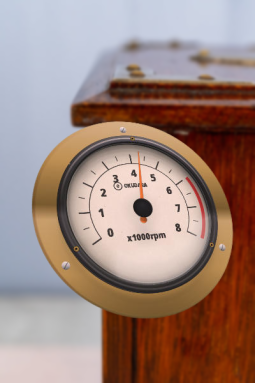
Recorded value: **4250** rpm
